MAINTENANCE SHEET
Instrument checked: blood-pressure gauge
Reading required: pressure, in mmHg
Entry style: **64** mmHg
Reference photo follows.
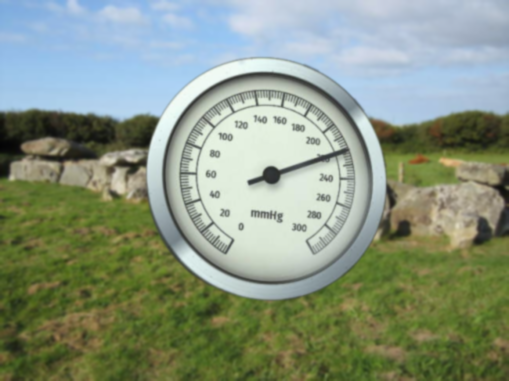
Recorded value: **220** mmHg
